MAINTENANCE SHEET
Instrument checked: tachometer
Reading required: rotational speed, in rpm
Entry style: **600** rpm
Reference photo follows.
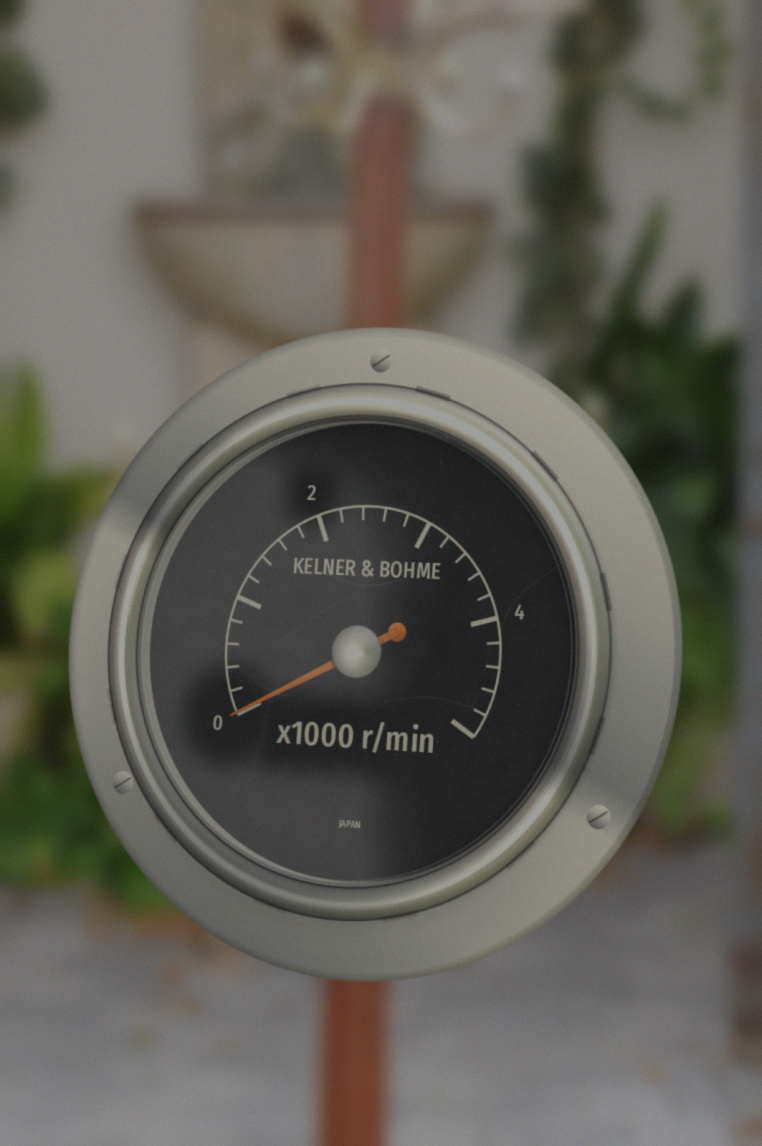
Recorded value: **0** rpm
